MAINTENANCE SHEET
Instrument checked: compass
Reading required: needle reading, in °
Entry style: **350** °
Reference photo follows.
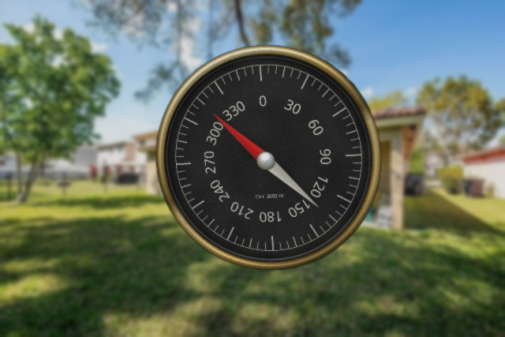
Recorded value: **315** °
